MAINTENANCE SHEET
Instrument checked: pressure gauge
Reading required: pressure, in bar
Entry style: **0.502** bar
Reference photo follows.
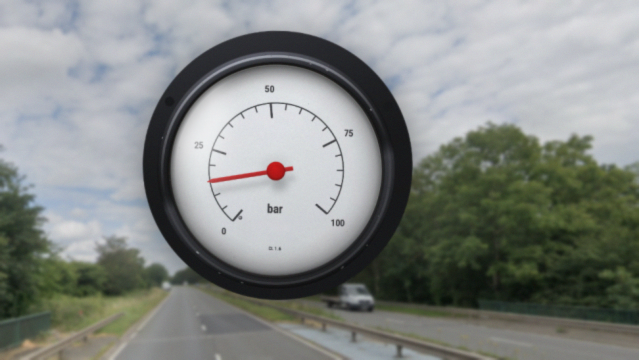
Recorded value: **15** bar
